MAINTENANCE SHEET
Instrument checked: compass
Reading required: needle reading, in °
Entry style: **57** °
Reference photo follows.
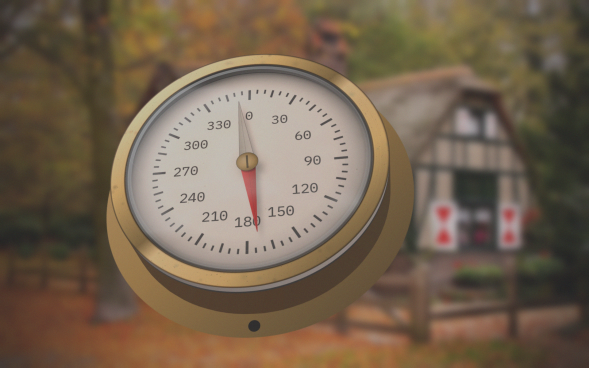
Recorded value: **172.5** °
